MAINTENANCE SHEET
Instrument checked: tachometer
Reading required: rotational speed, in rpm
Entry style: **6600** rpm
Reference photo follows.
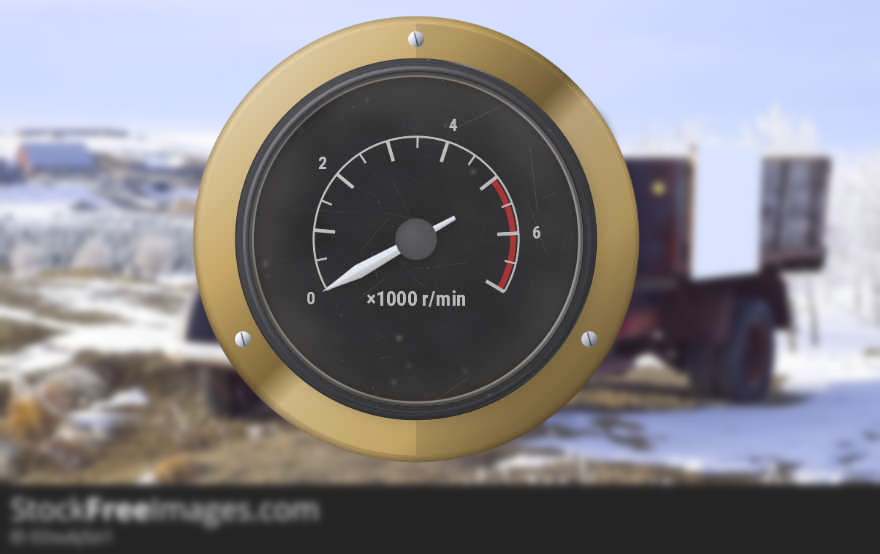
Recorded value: **0** rpm
